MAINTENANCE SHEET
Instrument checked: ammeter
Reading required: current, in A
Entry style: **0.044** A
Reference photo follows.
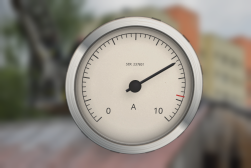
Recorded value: **7.2** A
